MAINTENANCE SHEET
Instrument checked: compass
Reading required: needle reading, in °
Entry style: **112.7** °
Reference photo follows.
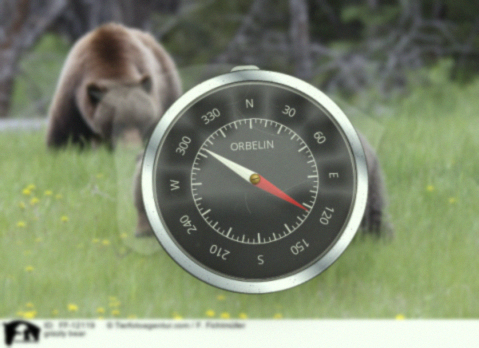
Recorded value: **125** °
